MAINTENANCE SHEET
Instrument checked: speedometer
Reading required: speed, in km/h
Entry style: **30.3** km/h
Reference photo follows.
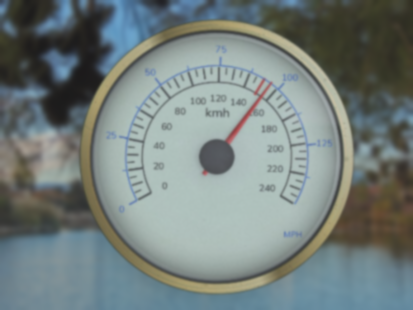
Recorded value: **155** km/h
